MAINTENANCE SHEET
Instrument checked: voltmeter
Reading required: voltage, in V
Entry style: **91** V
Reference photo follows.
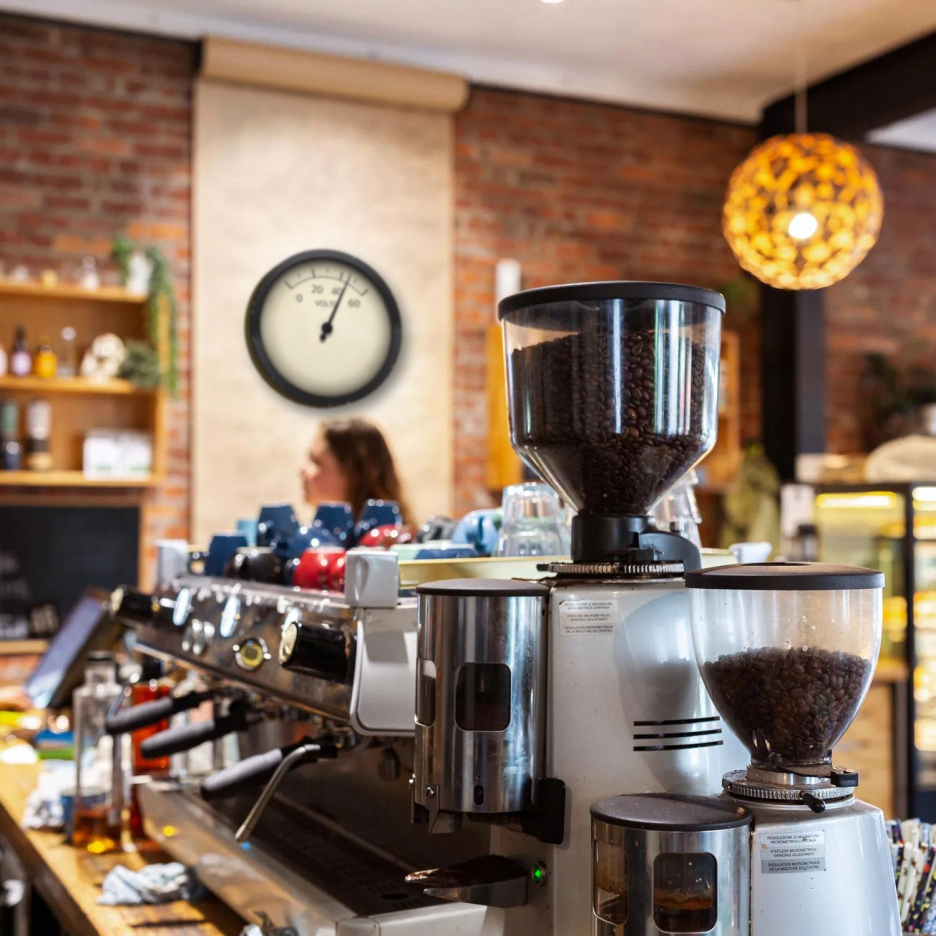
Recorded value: **45** V
